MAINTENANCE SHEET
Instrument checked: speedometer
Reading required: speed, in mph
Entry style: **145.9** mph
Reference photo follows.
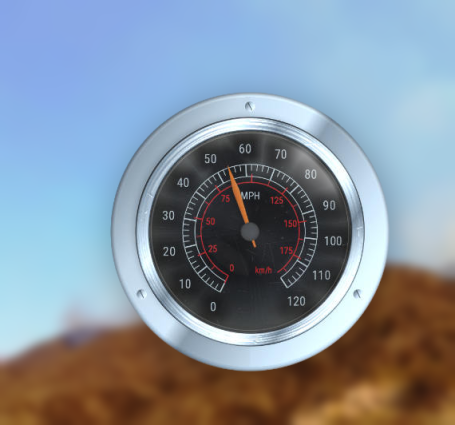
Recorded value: **54** mph
